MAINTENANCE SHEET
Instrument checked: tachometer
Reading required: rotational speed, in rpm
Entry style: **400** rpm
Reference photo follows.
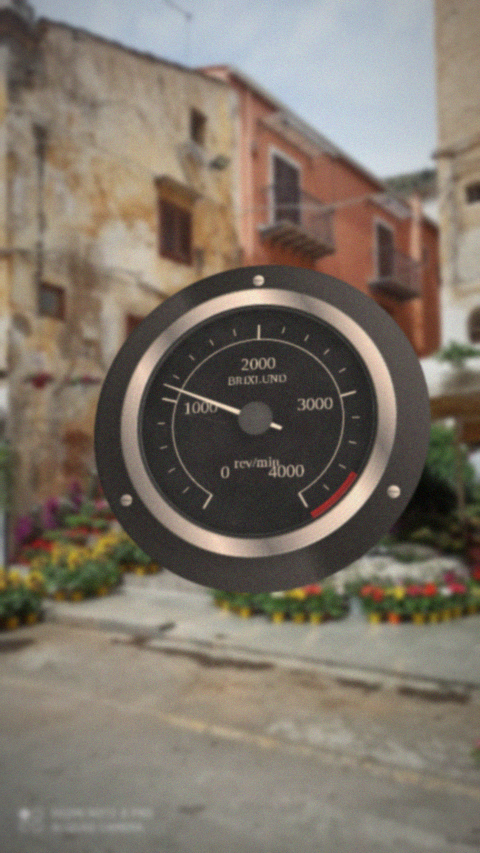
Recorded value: **1100** rpm
